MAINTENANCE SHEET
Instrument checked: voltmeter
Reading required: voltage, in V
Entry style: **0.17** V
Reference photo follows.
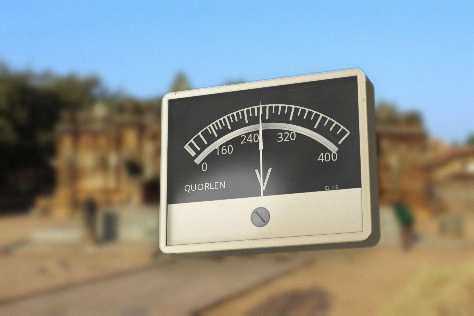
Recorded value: **270** V
